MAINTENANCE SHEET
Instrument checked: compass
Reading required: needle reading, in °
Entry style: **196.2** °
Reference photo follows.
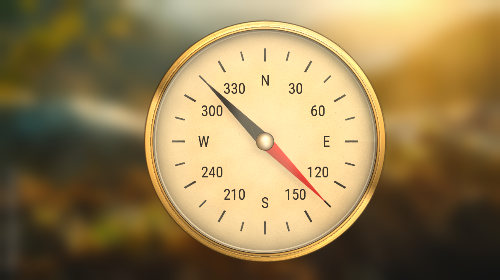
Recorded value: **135** °
